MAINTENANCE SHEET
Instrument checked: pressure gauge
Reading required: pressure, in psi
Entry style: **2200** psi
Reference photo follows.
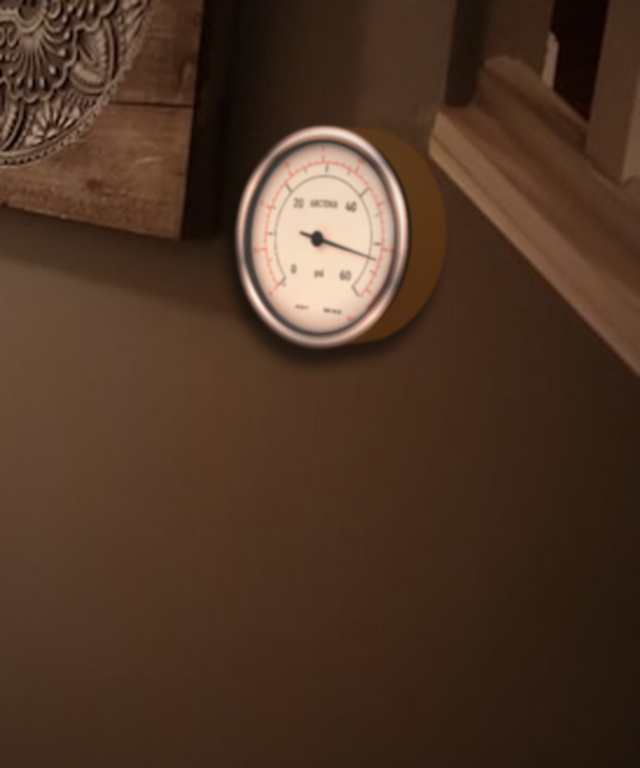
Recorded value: **52.5** psi
